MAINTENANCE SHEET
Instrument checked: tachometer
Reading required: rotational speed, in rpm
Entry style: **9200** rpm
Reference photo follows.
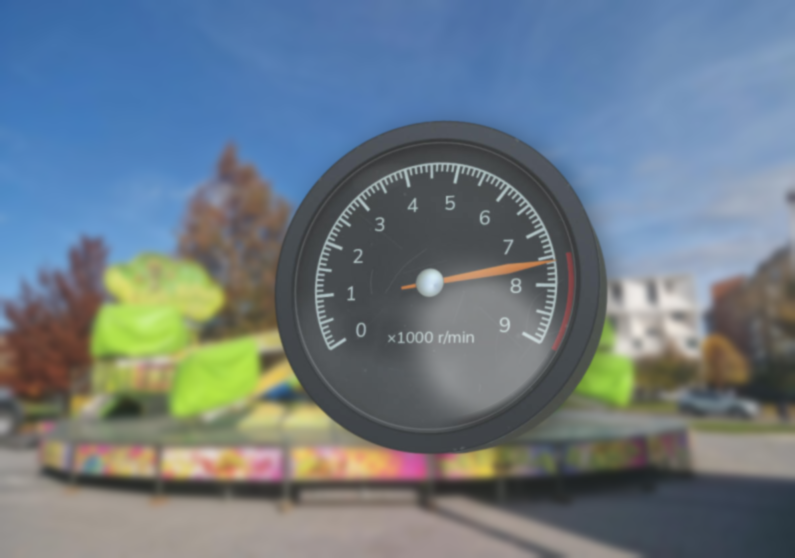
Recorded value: **7600** rpm
